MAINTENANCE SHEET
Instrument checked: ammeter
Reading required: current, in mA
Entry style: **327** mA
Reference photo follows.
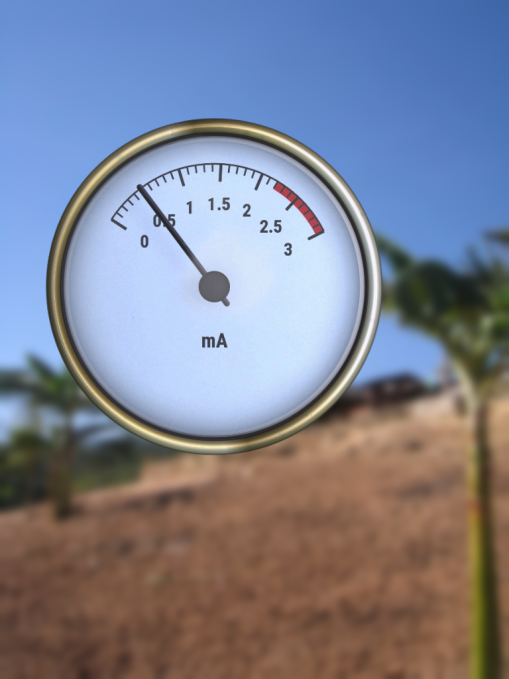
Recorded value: **0.5** mA
